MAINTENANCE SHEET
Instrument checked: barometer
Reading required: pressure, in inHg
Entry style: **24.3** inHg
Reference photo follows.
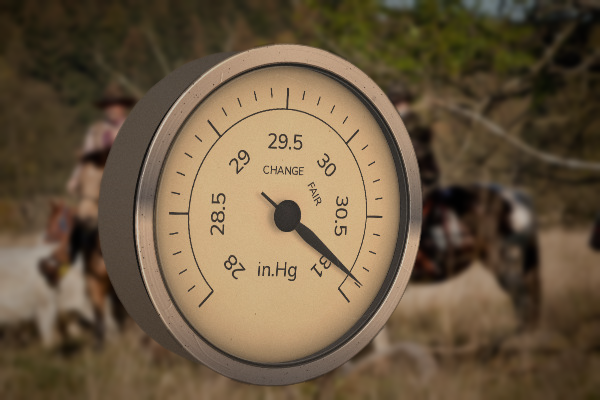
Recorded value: **30.9** inHg
